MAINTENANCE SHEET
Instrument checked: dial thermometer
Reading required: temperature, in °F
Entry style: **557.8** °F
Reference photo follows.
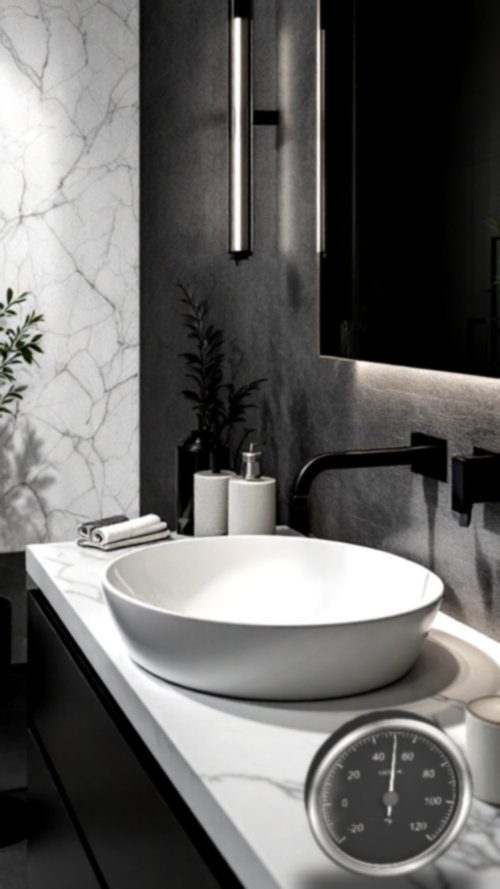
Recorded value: **50** °F
